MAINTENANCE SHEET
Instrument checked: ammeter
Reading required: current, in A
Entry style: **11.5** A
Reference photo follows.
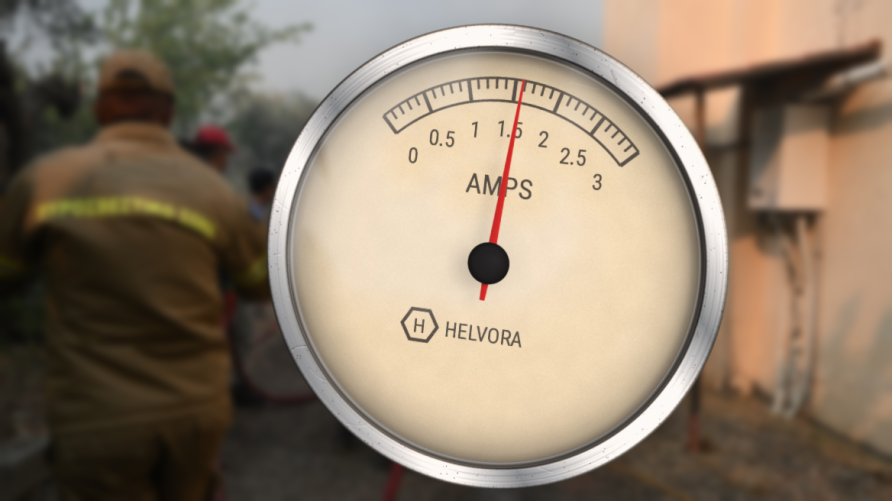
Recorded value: **1.6** A
